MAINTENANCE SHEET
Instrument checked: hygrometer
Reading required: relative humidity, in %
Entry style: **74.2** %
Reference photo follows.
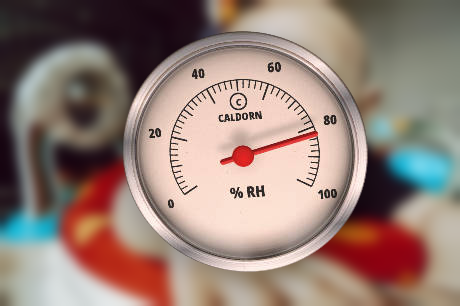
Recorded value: **82** %
